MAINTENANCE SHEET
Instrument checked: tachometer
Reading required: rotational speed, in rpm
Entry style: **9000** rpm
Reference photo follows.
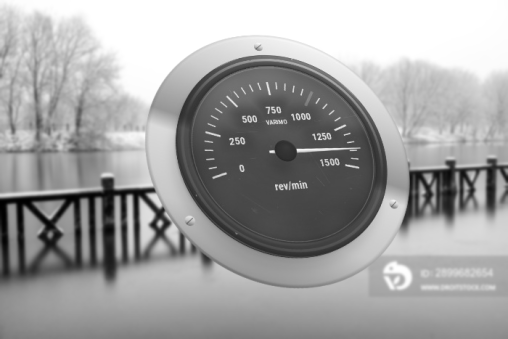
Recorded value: **1400** rpm
